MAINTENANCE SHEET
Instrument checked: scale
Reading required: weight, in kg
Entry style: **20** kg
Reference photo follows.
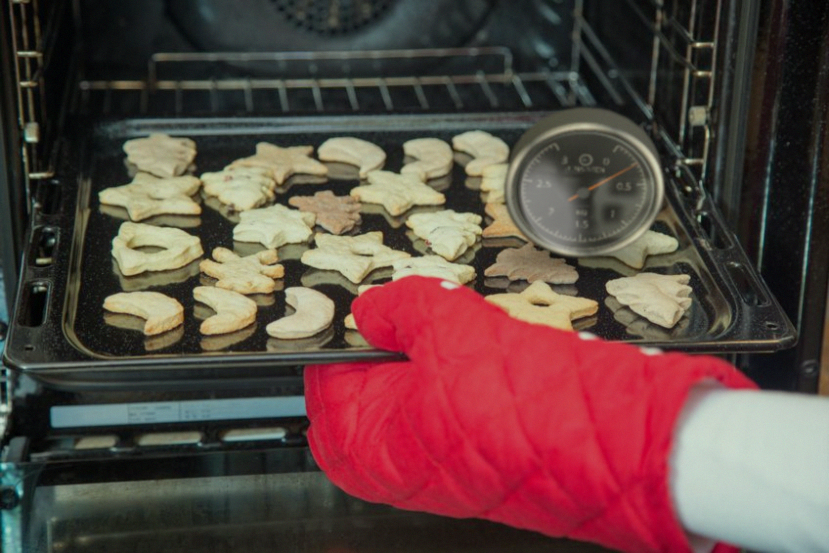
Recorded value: **0.25** kg
